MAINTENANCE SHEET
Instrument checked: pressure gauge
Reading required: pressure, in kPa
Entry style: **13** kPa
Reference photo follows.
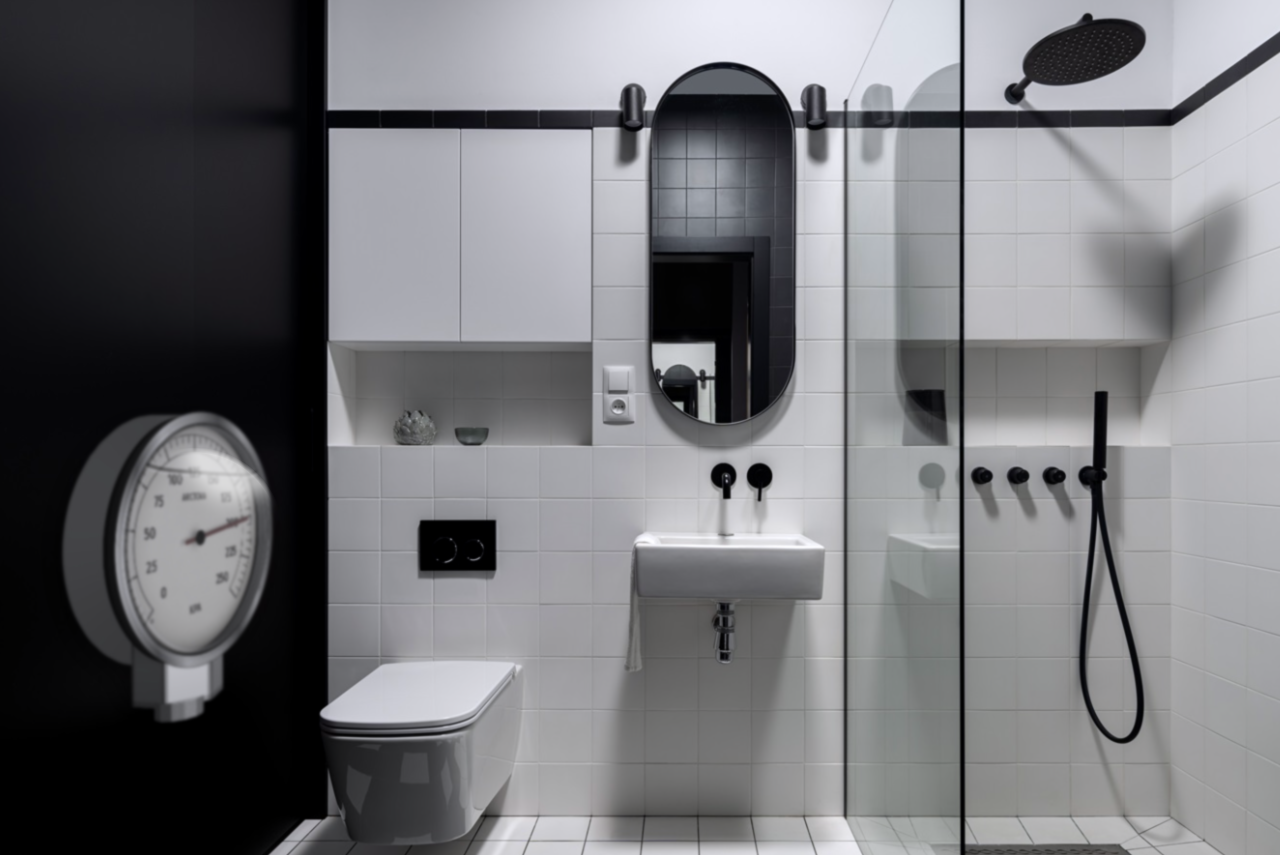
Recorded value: **200** kPa
